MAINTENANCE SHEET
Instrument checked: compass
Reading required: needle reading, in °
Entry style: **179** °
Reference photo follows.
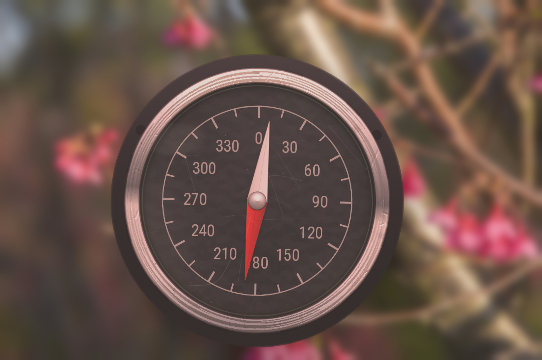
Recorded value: **187.5** °
